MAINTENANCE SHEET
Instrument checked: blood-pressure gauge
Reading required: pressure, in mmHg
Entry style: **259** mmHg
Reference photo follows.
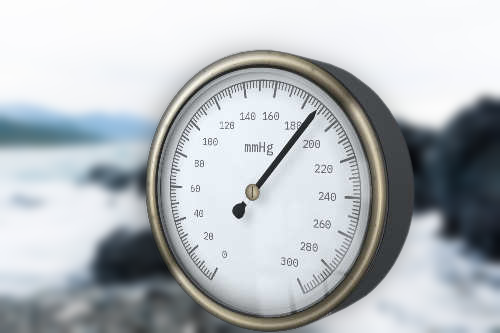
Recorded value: **190** mmHg
